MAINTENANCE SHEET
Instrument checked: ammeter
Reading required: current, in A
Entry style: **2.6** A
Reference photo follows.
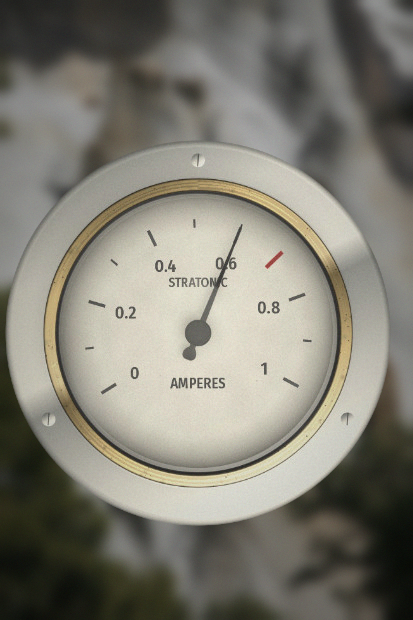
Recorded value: **0.6** A
